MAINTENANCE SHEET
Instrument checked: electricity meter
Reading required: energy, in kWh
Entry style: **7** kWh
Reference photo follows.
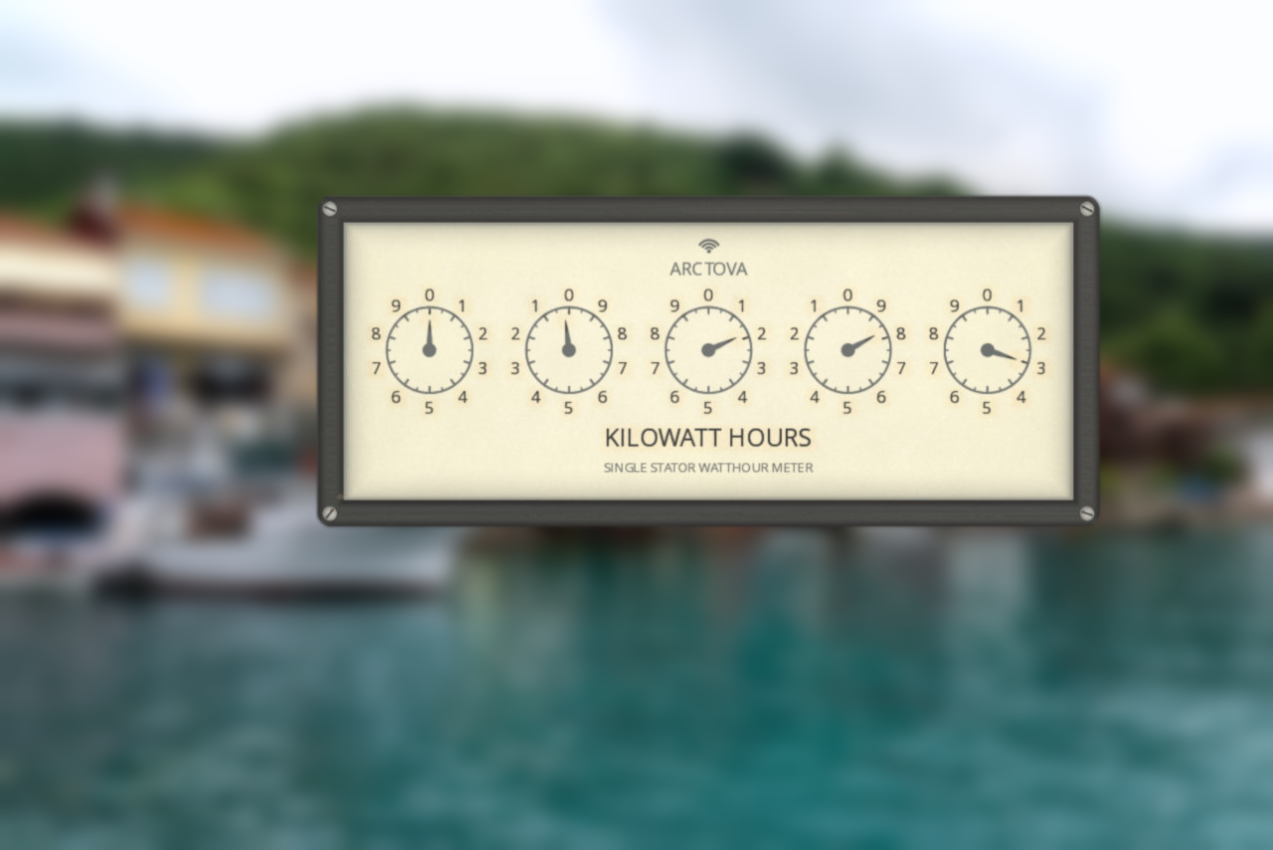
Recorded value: **183** kWh
